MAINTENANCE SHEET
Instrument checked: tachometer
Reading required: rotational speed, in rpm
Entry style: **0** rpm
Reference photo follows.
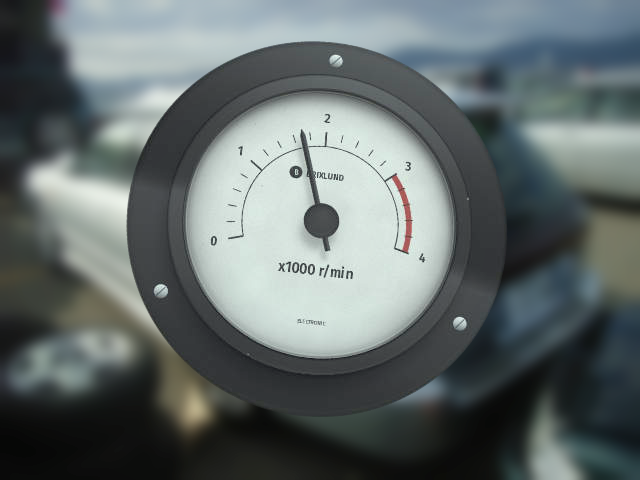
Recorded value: **1700** rpm
